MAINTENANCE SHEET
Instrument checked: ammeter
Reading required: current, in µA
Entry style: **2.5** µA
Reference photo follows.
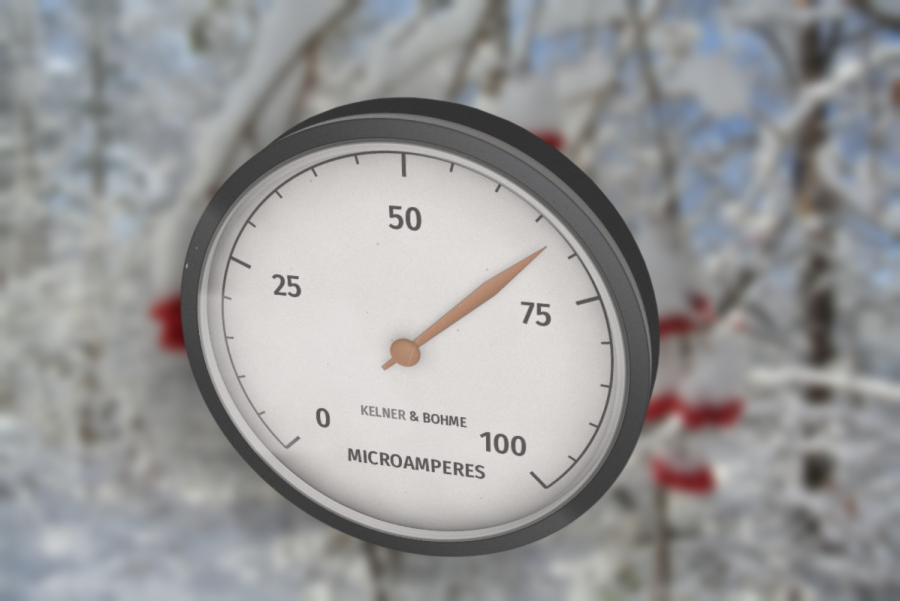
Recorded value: **67.5** µA
